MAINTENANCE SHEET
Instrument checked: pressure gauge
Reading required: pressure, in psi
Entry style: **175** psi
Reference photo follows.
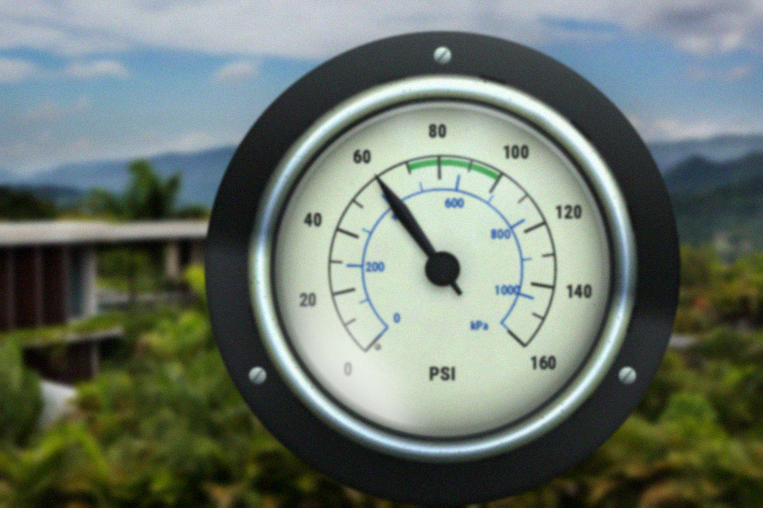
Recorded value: **60** psi
